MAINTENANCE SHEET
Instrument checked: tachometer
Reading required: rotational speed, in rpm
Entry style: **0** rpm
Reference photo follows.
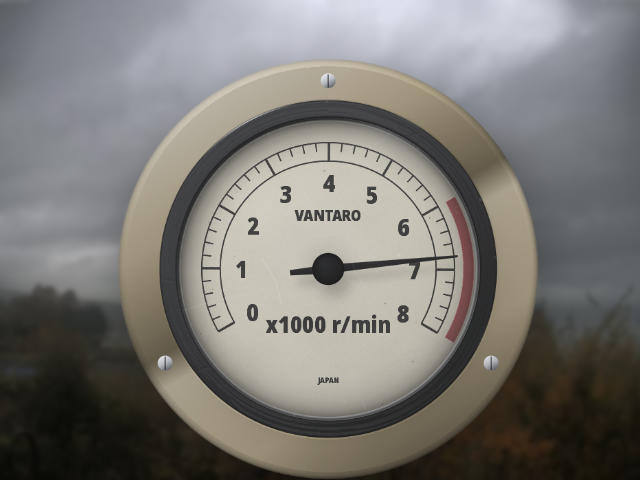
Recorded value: **6800** rpm
